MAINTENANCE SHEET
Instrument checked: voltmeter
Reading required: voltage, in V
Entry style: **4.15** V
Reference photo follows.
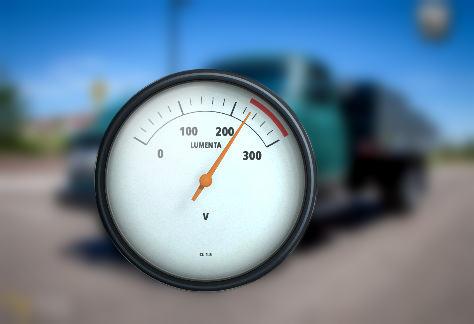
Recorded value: **230** V
